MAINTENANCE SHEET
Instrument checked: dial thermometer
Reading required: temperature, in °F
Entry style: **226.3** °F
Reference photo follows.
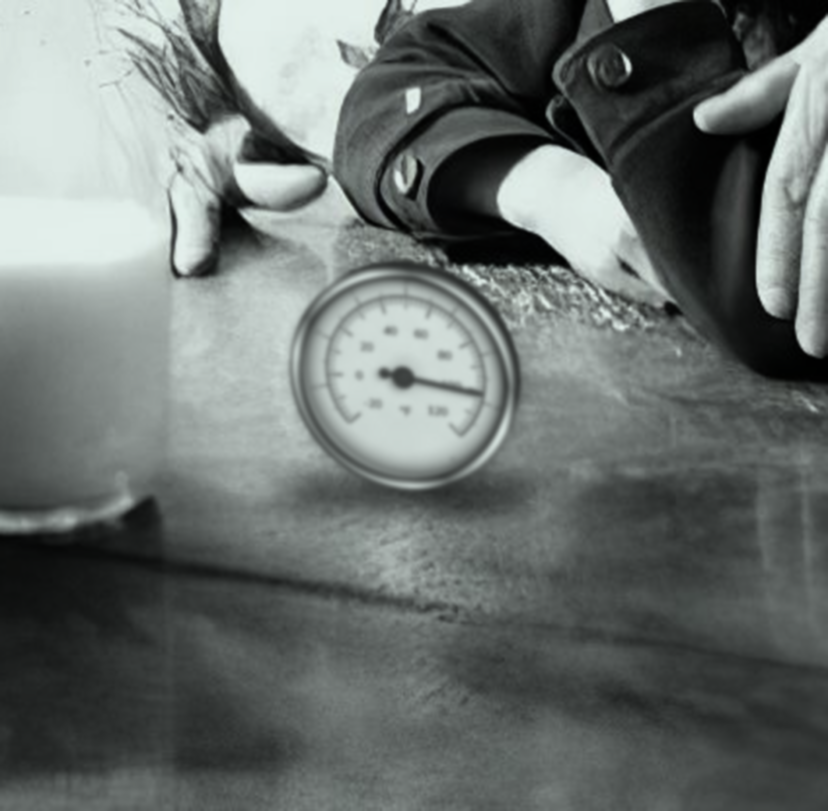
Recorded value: **100** °F
